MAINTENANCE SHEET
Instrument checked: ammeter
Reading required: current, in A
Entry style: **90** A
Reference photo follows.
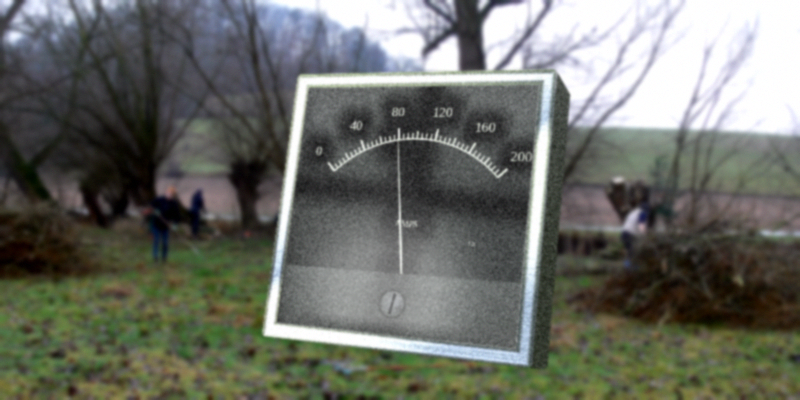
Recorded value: **80** A
